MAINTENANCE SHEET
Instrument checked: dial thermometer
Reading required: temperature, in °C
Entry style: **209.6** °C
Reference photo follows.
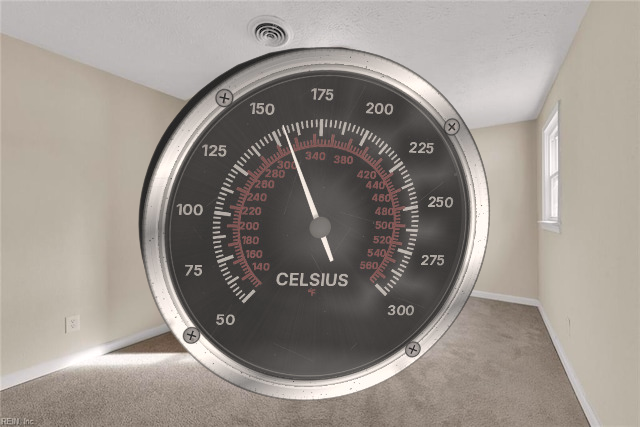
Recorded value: **155** °C
